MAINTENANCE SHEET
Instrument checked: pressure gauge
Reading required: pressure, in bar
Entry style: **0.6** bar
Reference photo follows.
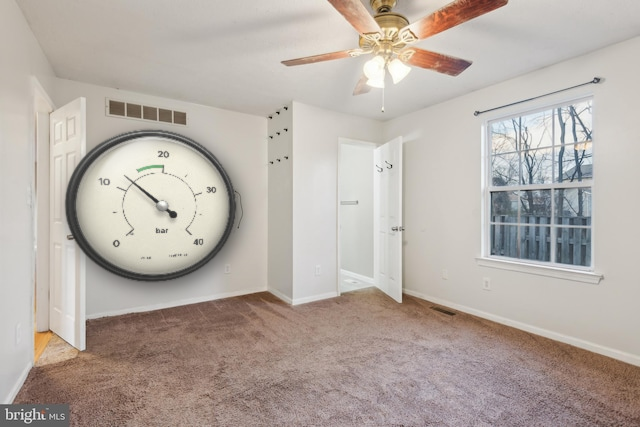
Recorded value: **12.5** bar
